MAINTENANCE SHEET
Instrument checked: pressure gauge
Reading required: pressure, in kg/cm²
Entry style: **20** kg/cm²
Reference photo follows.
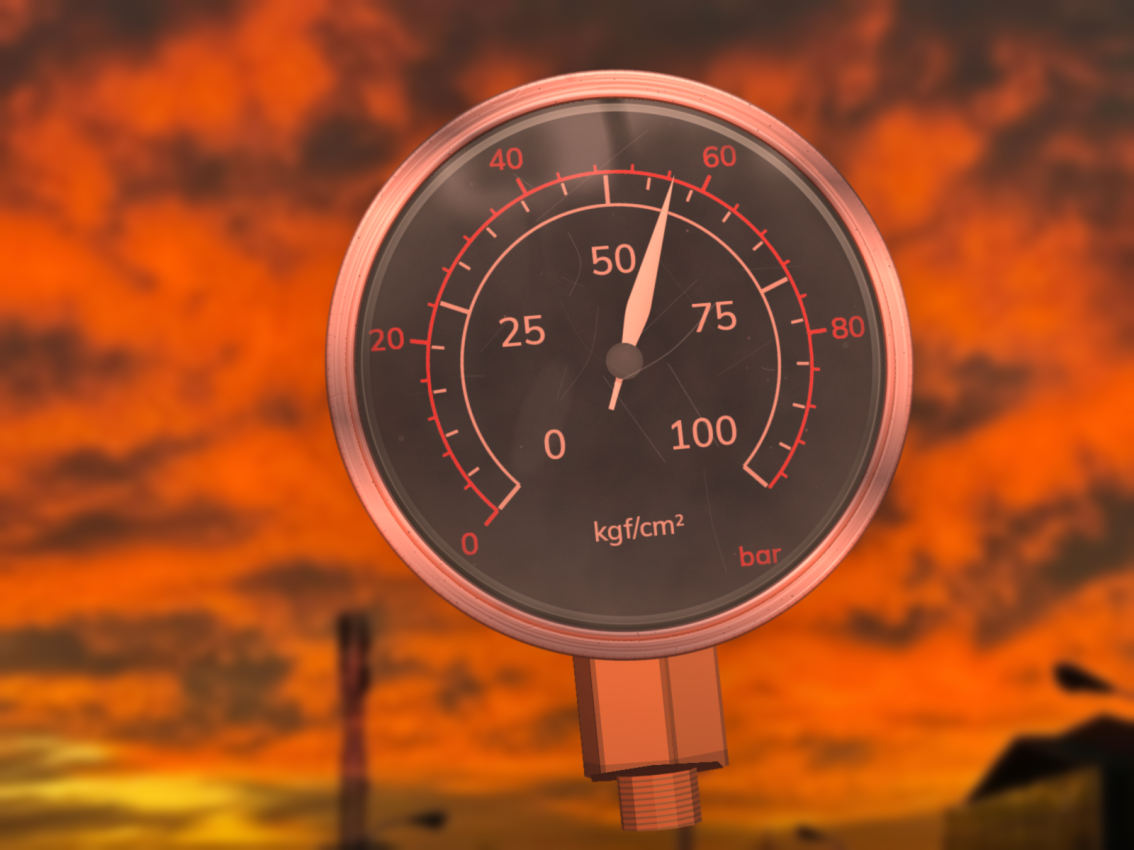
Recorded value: **57.5** kg/cm²
